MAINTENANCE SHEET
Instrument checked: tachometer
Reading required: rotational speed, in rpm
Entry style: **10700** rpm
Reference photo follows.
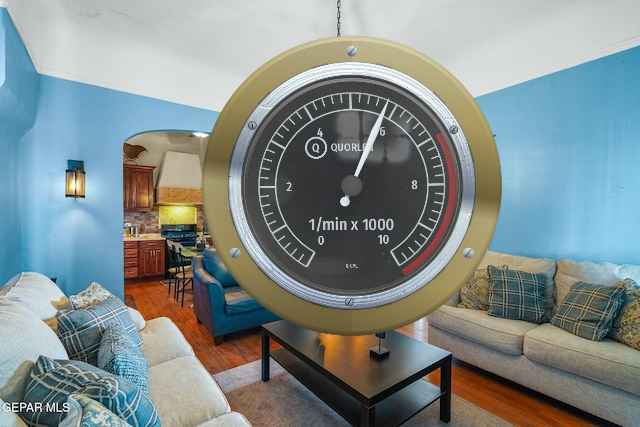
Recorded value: **5800** rpm
